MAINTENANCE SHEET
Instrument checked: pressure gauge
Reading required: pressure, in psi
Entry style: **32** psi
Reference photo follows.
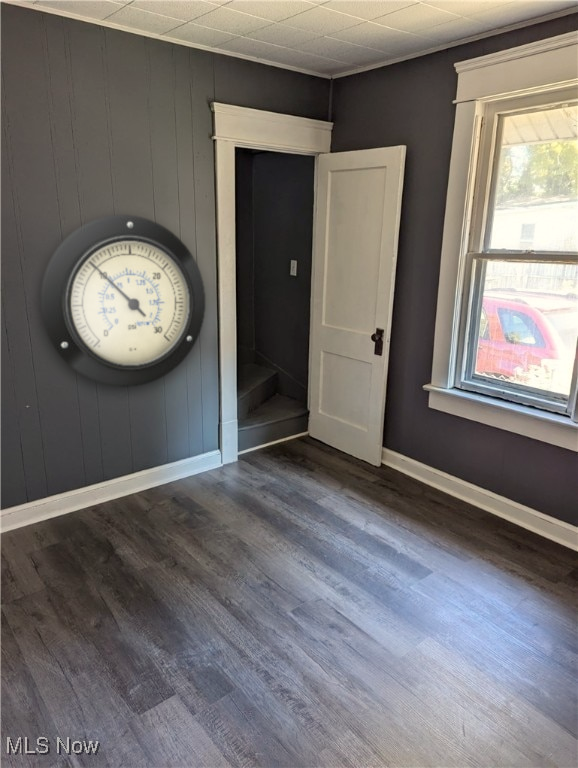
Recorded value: **10** psi
